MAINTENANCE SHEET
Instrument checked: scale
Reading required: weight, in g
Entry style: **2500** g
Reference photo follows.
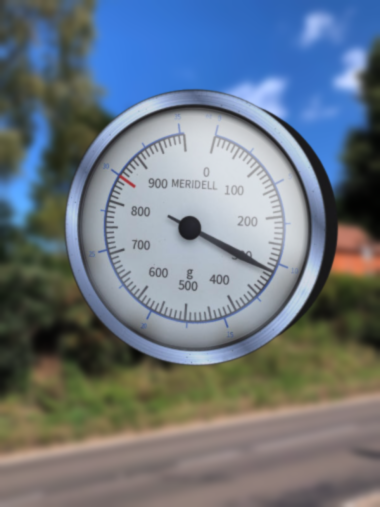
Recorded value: **300** g
